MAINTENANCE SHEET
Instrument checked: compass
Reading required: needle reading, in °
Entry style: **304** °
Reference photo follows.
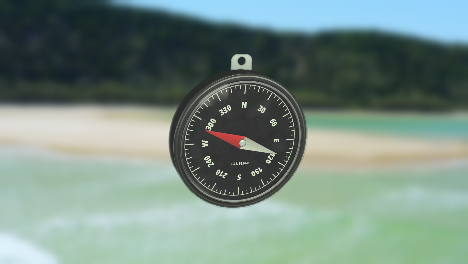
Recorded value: **290** °
